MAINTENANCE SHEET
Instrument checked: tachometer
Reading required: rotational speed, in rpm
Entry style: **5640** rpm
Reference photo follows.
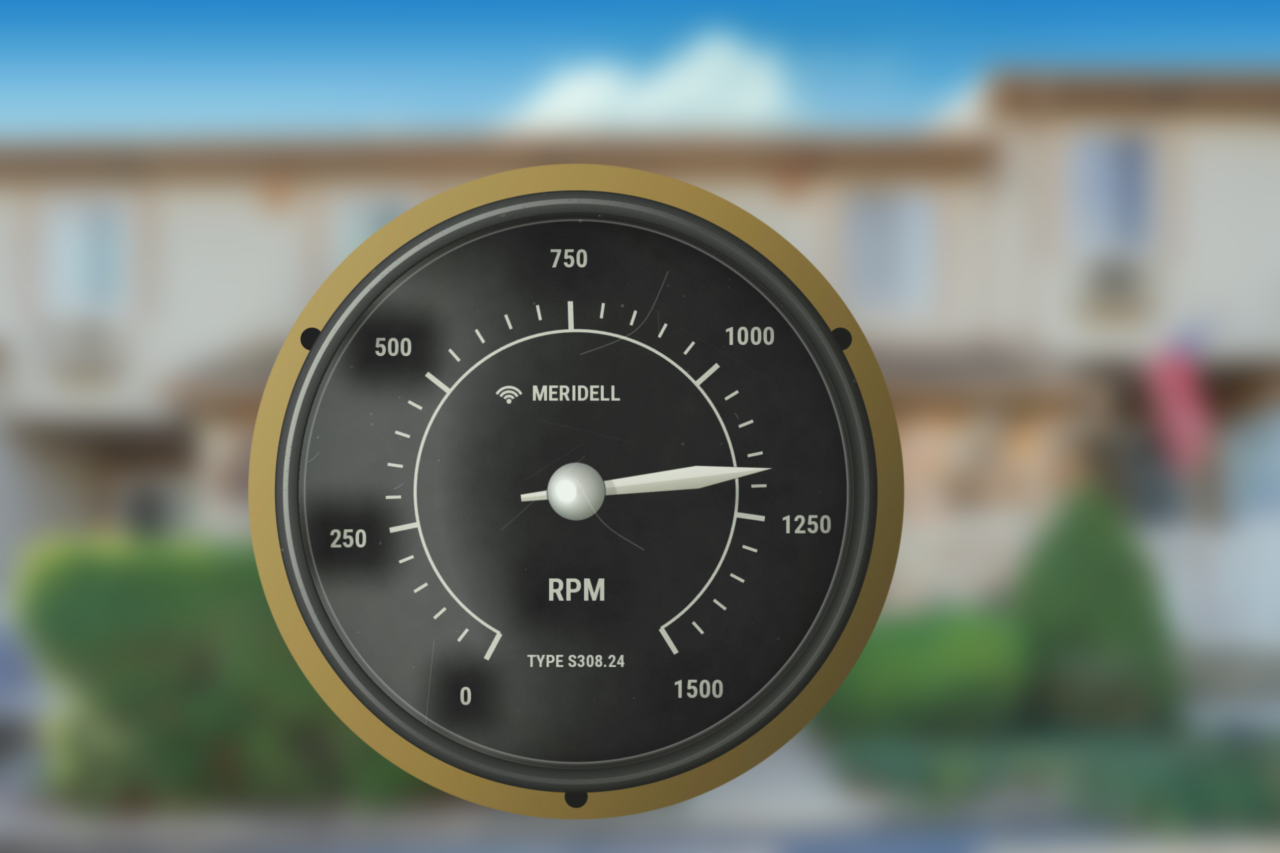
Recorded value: **1175** rpm
